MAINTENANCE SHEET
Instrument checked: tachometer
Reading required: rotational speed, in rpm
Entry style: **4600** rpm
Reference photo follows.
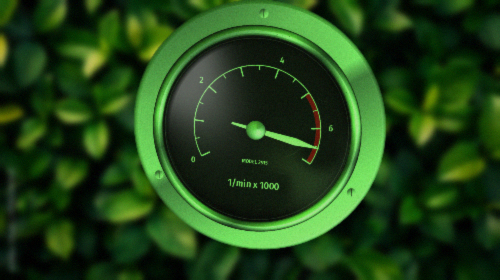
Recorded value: **6500** rpm
